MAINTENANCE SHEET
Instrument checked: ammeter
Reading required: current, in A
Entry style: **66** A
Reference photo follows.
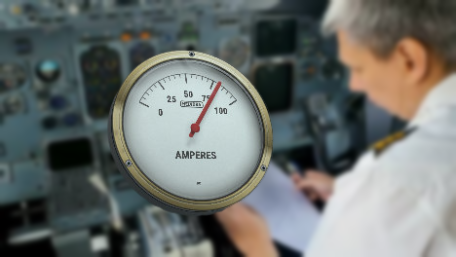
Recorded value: **80** A
